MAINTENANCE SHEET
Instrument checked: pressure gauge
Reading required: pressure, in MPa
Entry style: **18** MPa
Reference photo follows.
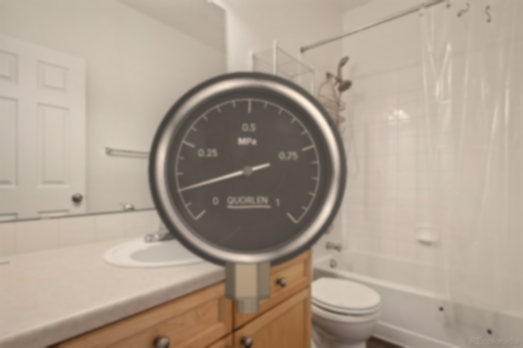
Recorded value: **0.1** MPa
